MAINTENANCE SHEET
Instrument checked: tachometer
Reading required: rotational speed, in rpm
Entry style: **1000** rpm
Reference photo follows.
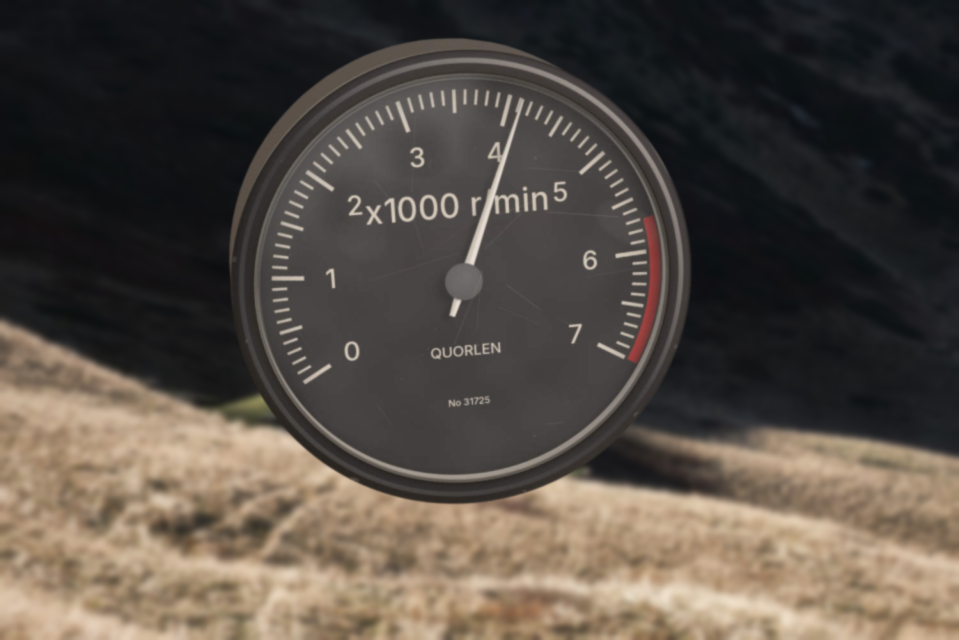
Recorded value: **4100** rpm
